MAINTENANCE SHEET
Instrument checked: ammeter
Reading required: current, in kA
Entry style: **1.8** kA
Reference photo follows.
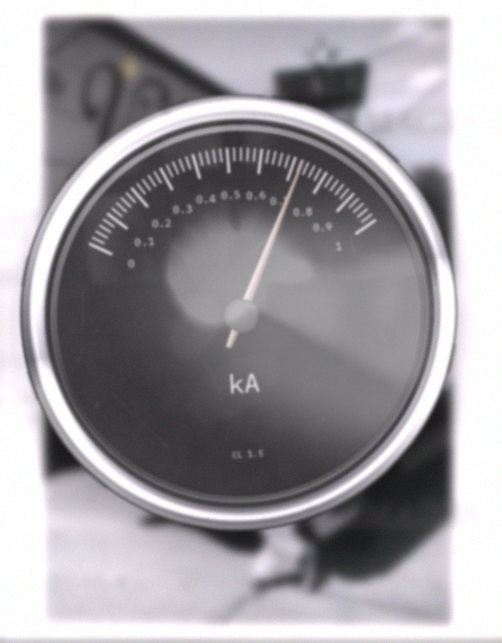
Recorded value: **0.72** kA
